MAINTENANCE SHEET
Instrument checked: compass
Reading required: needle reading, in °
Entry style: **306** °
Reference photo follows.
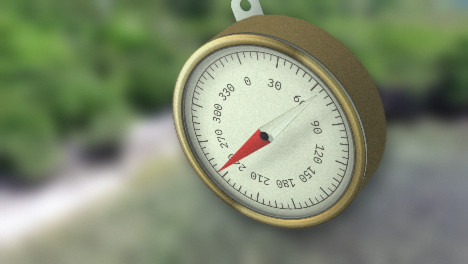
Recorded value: **245** °
